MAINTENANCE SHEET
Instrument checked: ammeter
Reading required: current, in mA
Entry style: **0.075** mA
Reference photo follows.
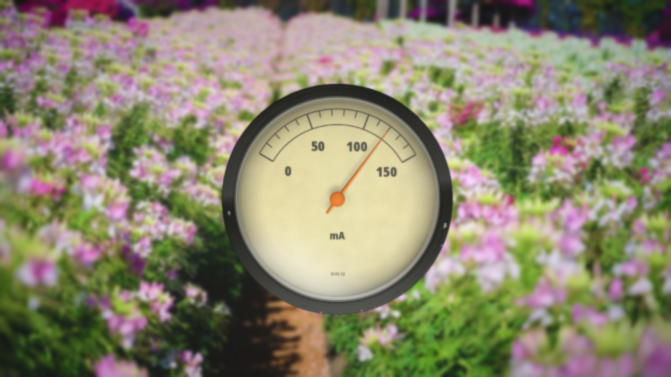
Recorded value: **120** mA
